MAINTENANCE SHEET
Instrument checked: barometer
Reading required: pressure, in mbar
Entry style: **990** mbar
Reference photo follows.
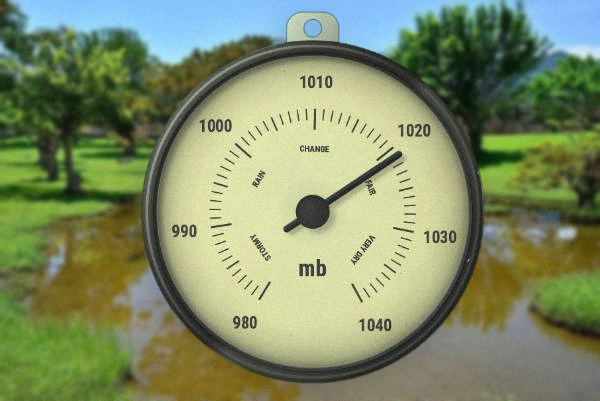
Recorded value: **1021** mbar
